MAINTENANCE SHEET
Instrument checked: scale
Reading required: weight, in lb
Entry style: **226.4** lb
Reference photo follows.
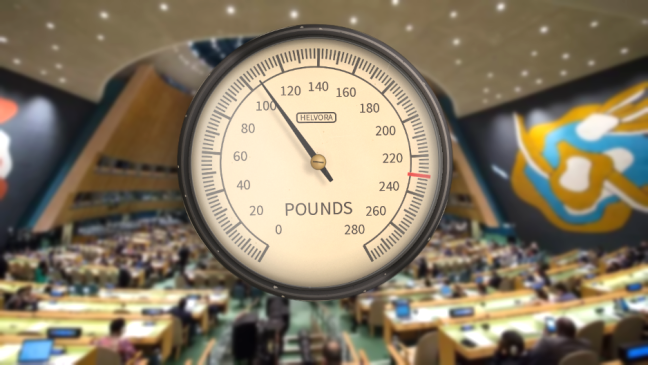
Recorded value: **106** lb
